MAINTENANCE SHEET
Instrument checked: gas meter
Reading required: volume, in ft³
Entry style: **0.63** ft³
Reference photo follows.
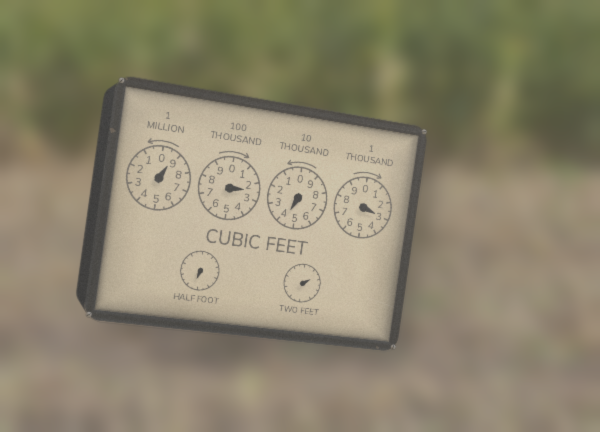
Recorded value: **924300** ft³
